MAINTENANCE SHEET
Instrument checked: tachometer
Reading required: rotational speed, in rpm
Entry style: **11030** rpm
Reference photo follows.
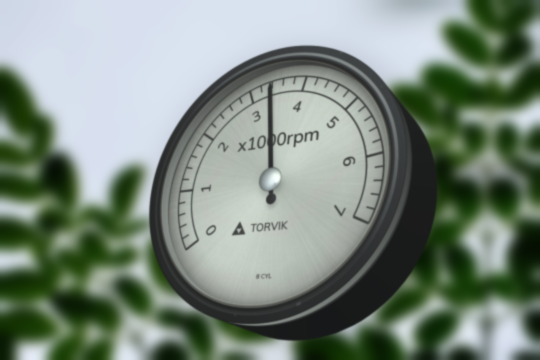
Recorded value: **3400** rpm
